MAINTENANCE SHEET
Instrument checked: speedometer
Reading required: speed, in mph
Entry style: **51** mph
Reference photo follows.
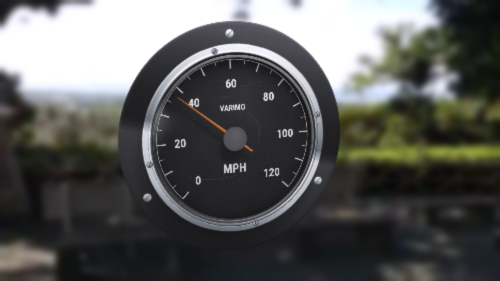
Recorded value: **37.5** mph
